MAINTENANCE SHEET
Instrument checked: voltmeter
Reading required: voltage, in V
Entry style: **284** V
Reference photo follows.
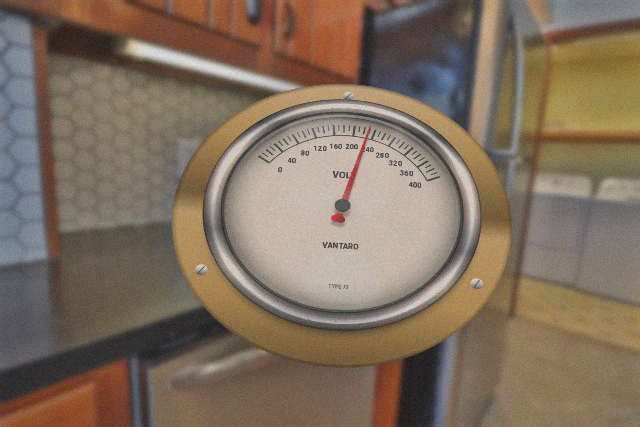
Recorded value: **230** V
